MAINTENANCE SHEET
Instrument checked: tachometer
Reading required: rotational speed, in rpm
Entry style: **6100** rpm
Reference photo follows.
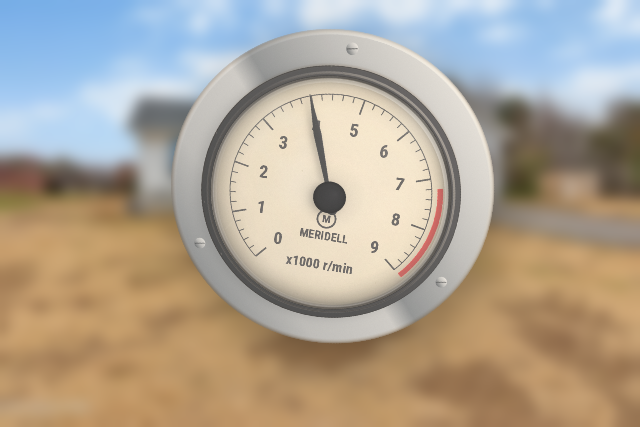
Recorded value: **4000** rpm
